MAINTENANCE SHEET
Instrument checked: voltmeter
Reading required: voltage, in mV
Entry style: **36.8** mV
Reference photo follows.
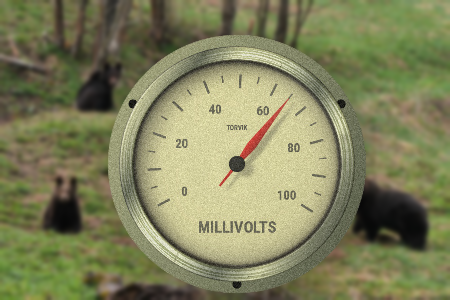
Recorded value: **65** mV
